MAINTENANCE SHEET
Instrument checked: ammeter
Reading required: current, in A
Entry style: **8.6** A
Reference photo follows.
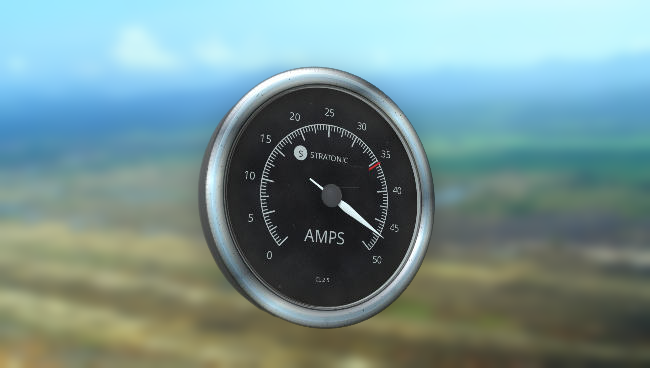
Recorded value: **47.5** A
